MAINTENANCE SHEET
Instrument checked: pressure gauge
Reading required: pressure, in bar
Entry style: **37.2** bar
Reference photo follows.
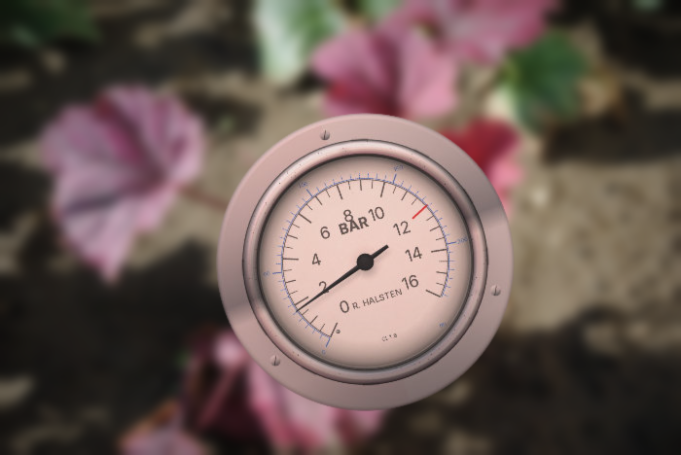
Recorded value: **1.75** bar
